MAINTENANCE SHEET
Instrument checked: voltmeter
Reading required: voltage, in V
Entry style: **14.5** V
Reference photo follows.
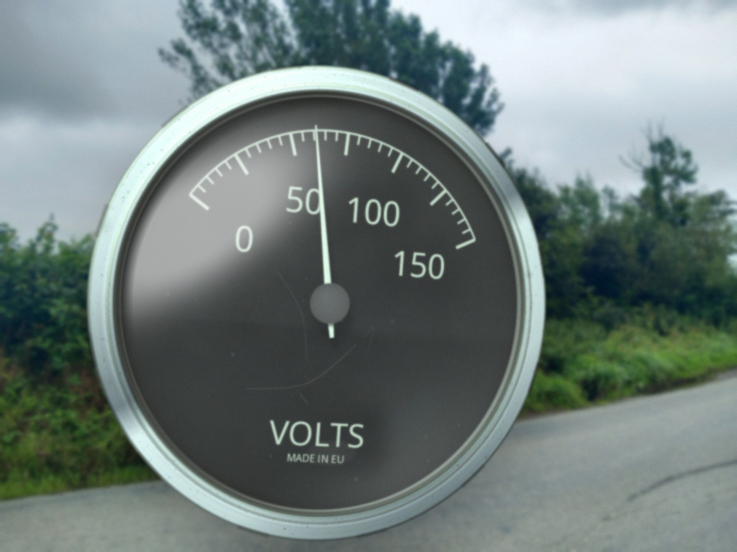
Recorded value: **60** V
